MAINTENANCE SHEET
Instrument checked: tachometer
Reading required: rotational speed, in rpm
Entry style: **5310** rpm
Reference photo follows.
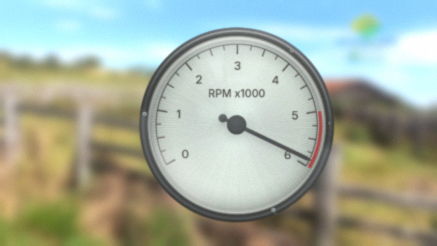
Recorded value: **5875** rpm
